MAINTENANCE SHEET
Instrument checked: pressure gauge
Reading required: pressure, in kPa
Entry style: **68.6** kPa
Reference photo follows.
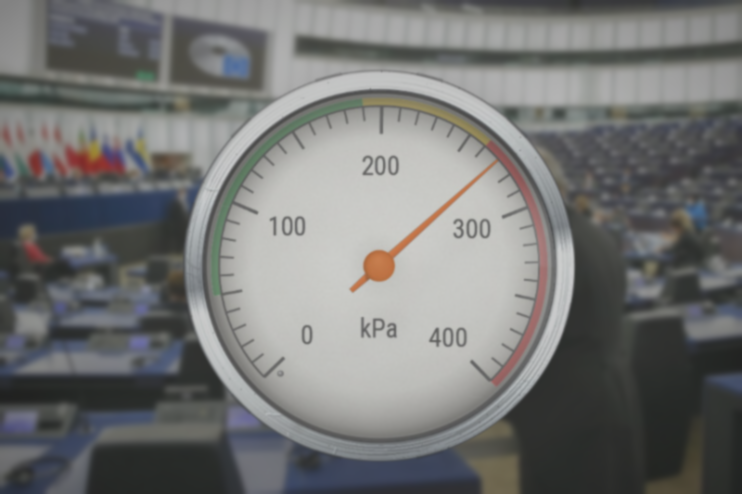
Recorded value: **270** kPa
